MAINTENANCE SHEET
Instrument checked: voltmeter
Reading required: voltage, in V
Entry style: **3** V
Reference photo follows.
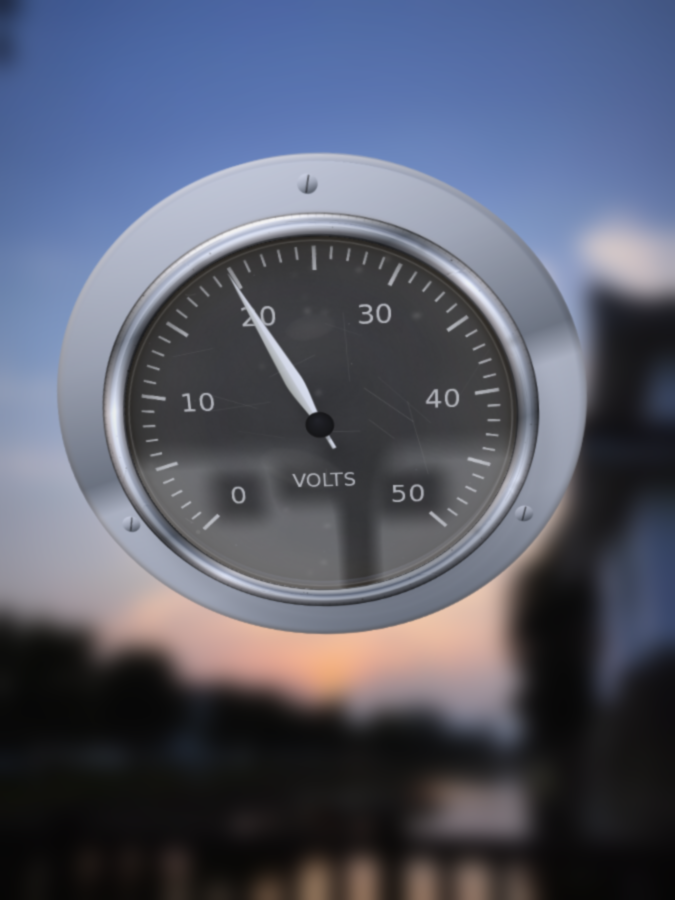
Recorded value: **20** V
